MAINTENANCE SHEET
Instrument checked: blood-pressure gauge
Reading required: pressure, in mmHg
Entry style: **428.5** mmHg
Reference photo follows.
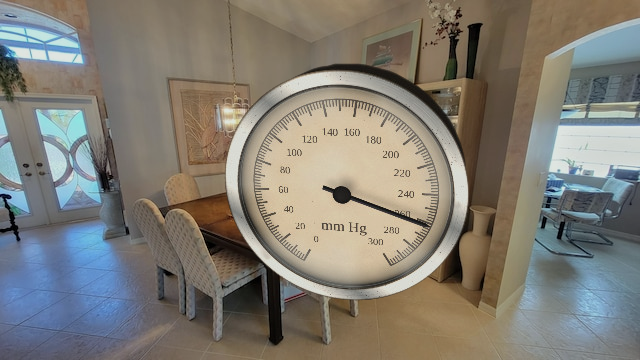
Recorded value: **260** mmHg
